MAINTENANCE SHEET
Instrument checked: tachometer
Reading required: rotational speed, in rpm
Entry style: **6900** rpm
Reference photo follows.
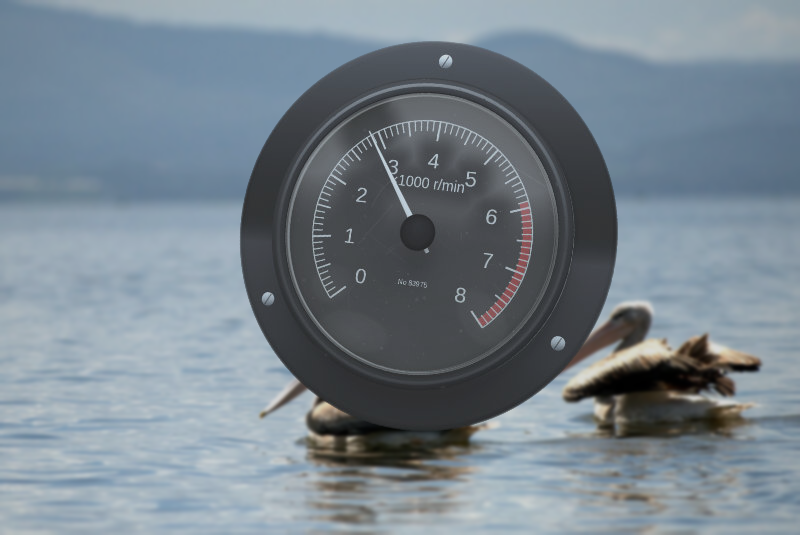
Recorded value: **2900** rpm
